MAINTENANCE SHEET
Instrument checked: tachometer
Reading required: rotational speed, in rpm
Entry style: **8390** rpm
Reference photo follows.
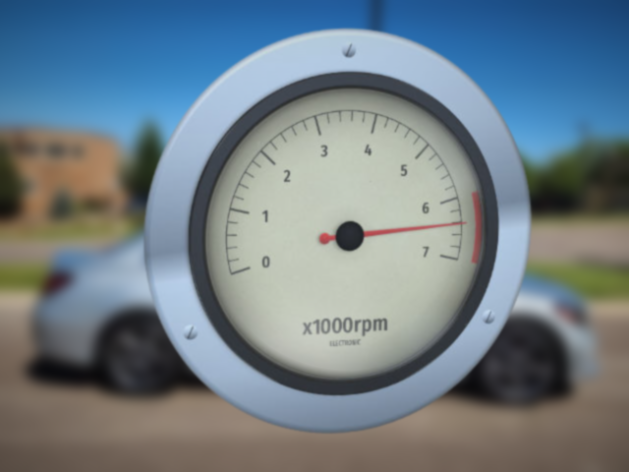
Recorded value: **6400** rpm
